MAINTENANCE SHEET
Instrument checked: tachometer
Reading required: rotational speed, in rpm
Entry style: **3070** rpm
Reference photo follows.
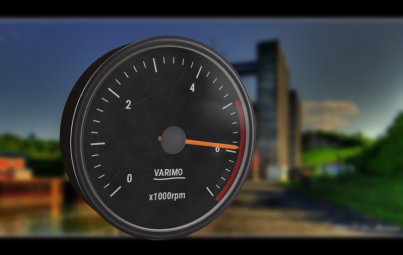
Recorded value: **5900** rpm
